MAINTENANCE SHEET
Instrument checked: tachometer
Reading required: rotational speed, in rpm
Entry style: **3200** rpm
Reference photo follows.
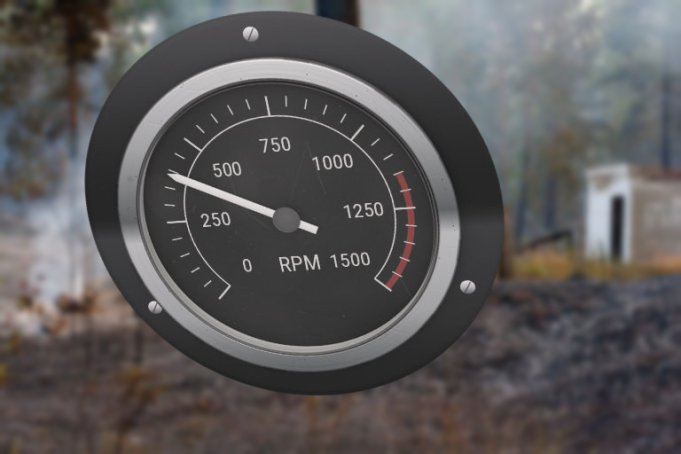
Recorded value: **400** rpm
